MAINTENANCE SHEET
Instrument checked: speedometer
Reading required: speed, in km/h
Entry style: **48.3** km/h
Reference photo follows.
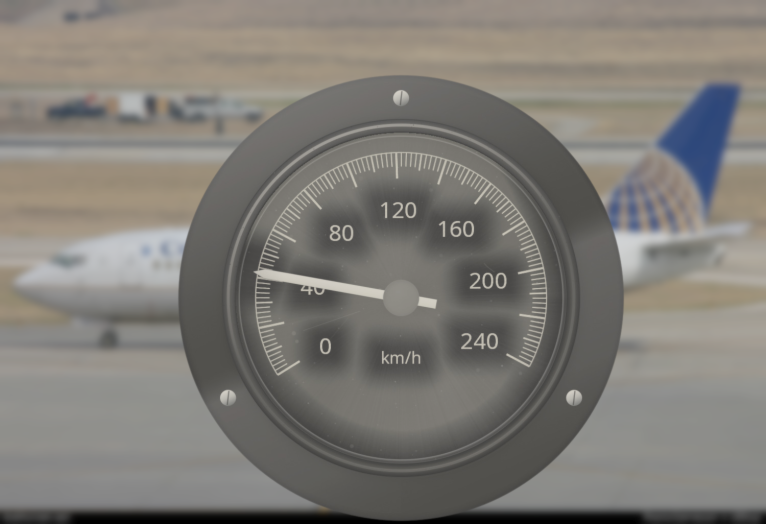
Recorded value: **42** km/h
